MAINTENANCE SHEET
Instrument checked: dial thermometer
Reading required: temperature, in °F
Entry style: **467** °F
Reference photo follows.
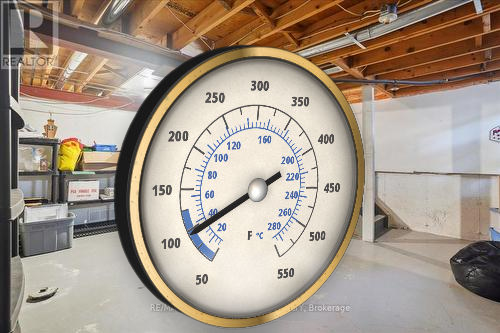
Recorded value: **100** °F
